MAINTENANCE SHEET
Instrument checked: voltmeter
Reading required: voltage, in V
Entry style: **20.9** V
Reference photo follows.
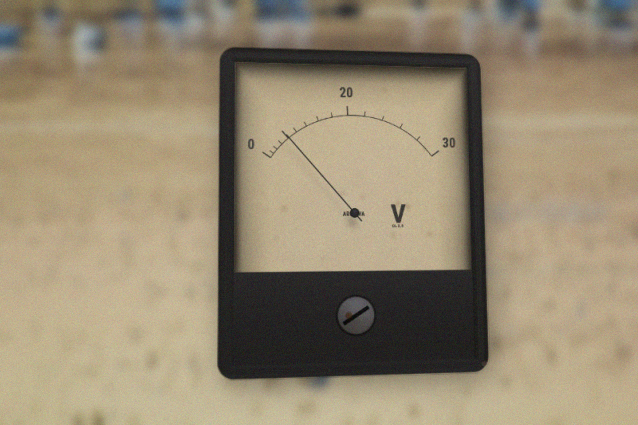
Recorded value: **10** V
